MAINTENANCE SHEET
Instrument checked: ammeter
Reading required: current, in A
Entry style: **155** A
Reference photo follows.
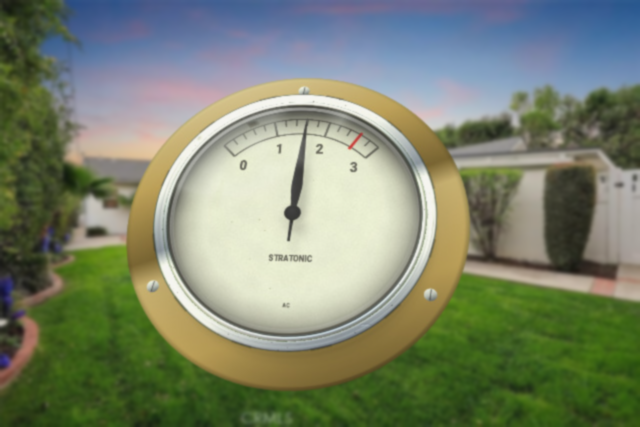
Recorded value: **1.6** A
